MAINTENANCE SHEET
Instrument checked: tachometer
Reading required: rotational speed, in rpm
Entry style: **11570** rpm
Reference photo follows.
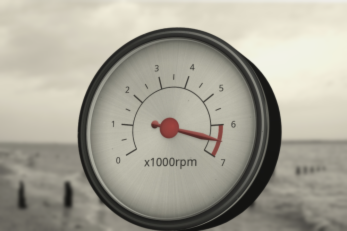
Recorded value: **6500** rpm
